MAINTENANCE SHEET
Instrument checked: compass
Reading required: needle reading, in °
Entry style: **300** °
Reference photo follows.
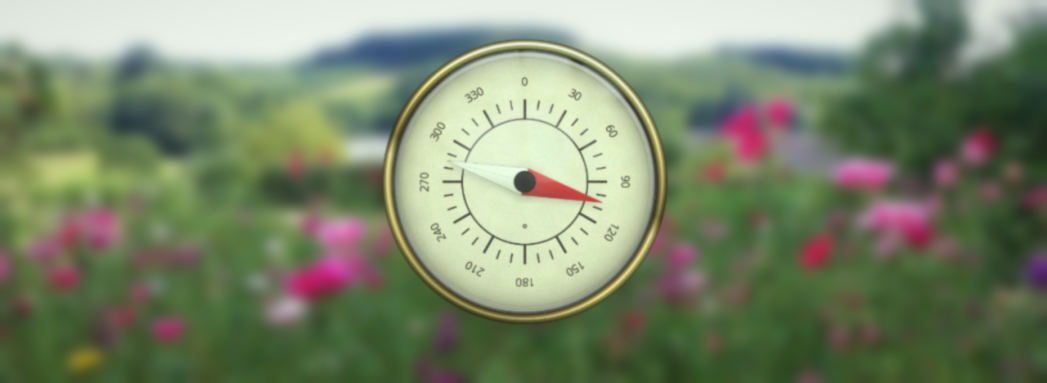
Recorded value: **105** °
